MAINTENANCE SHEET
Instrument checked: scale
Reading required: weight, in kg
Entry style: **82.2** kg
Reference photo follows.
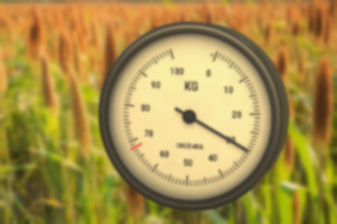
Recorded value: **30** kg
